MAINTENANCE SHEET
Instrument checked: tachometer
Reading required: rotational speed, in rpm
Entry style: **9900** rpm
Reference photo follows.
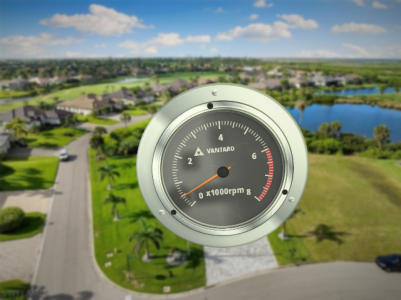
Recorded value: **500** rpm
